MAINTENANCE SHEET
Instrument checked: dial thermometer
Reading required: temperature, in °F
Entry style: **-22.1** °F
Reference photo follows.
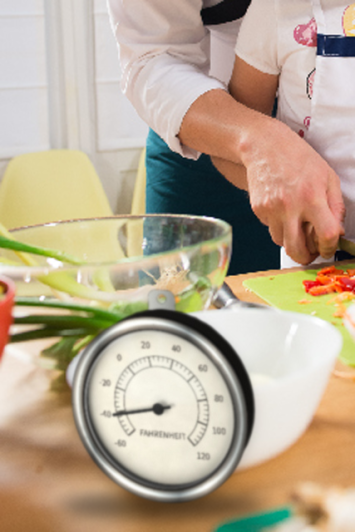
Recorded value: **-40** °F
